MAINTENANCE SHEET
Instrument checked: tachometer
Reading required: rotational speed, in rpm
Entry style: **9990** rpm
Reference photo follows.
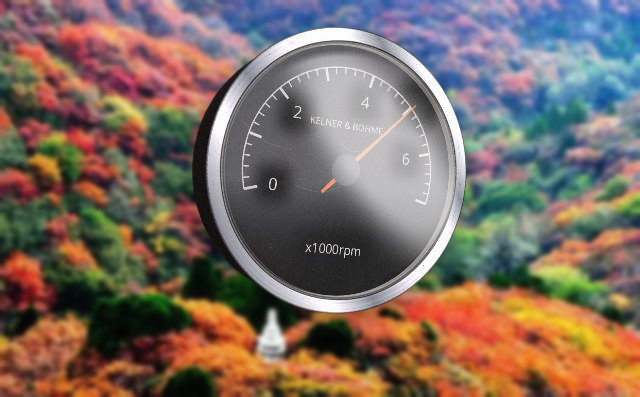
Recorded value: **5000** rpm
